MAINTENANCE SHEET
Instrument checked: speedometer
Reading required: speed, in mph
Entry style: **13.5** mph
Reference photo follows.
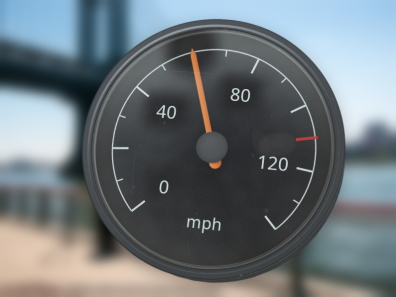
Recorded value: **60** mph
